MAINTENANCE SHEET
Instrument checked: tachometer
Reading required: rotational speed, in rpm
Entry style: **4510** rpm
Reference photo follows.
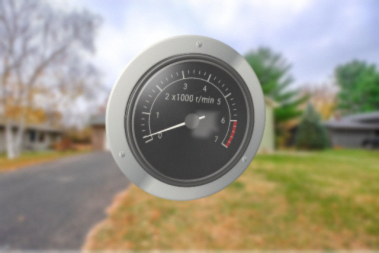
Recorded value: **200** rpm
